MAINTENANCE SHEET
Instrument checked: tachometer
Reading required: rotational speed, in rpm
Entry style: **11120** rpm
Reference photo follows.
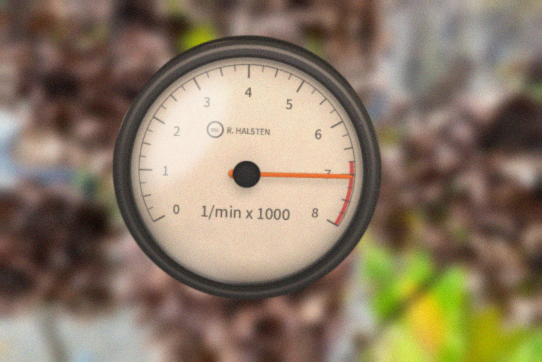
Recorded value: **7000** rpm
